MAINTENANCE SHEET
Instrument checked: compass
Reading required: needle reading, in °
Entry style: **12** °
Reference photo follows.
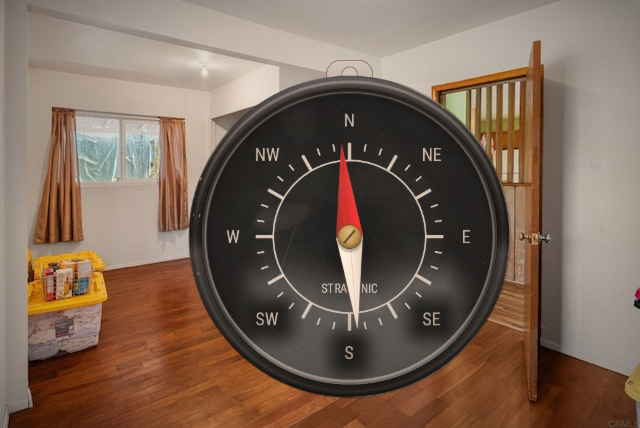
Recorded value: **355** °
